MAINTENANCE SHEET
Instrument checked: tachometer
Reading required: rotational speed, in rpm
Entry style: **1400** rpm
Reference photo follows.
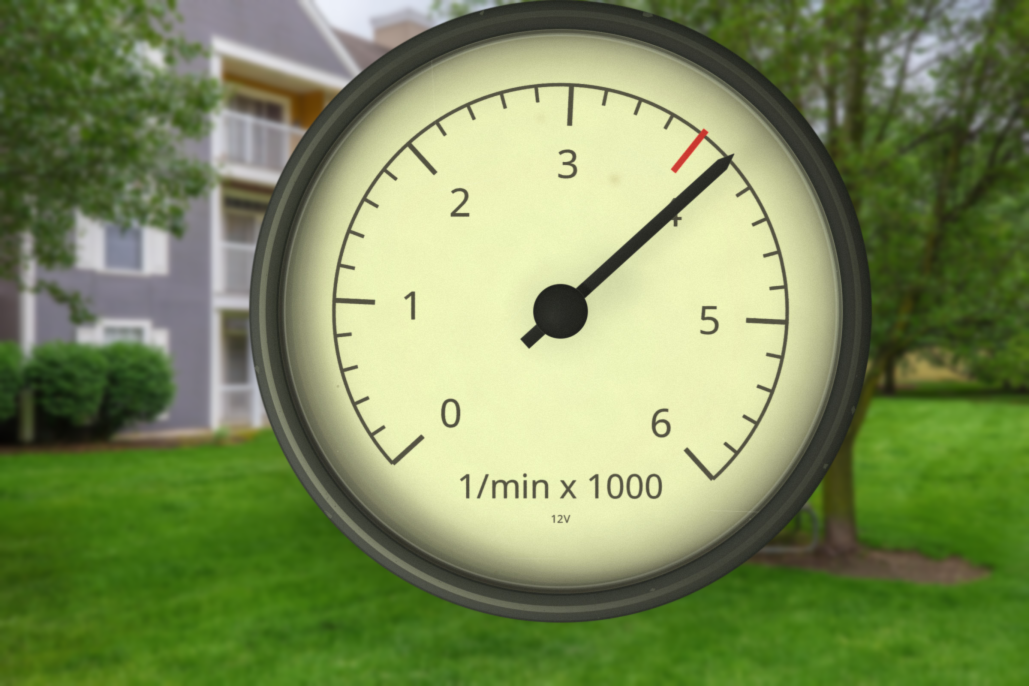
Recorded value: **4000** rpm
